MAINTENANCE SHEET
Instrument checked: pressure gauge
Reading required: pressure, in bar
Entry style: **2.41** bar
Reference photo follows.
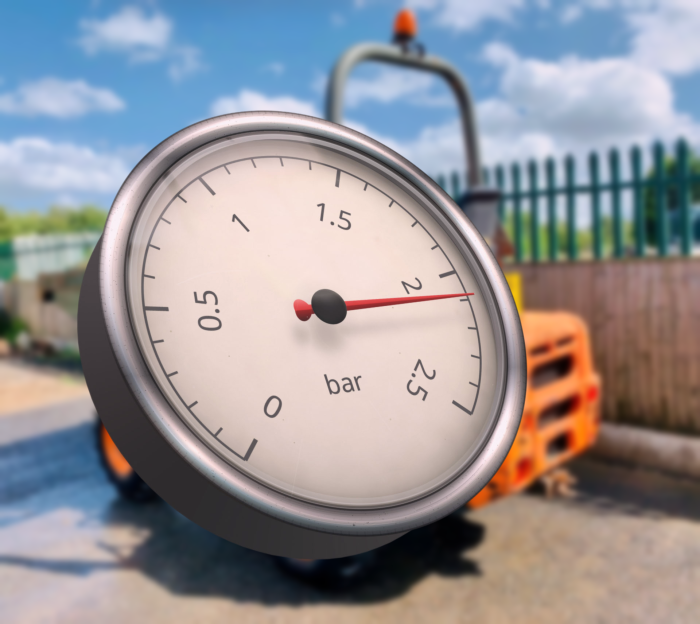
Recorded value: **2.1** bar
